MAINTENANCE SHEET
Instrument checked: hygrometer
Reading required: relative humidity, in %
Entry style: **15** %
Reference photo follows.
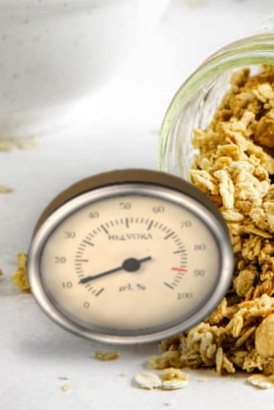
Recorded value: **10** %
